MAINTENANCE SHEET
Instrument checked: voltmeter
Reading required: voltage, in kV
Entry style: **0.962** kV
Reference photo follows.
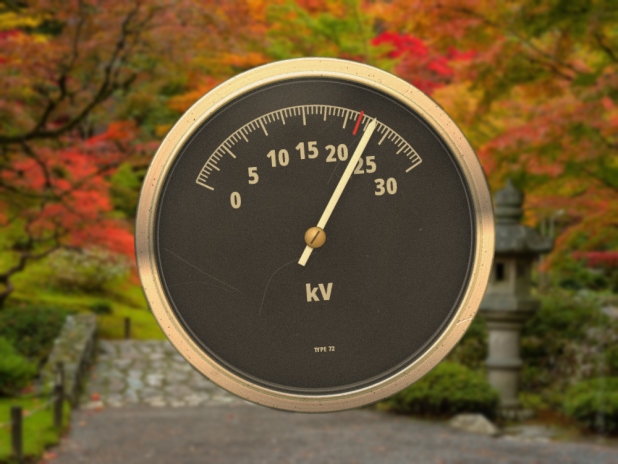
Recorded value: **23** kV
